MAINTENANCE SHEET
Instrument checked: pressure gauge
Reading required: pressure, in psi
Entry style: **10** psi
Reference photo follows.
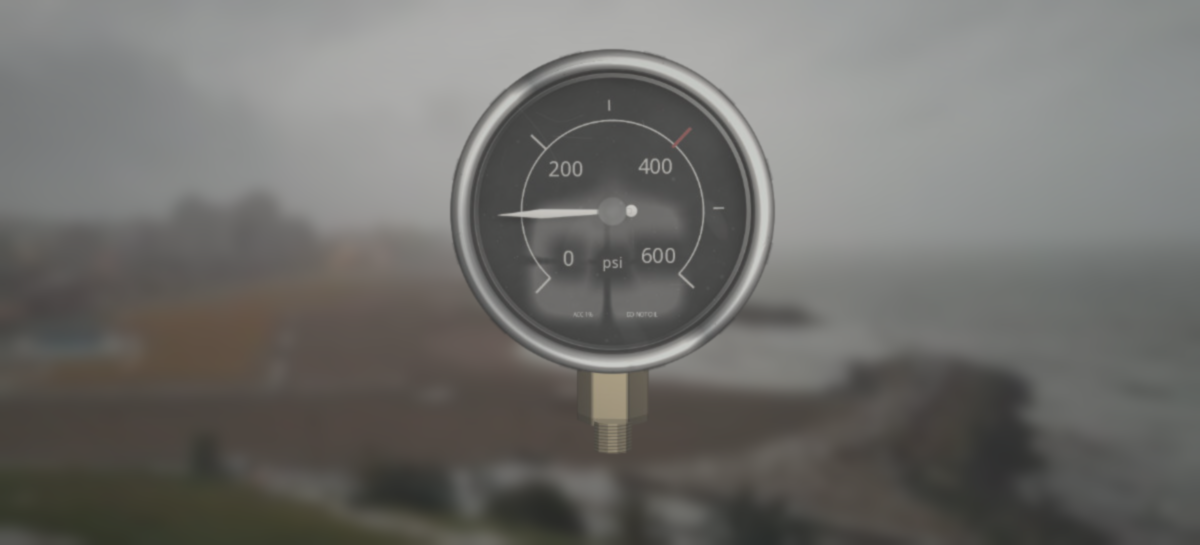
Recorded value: **100** psi
